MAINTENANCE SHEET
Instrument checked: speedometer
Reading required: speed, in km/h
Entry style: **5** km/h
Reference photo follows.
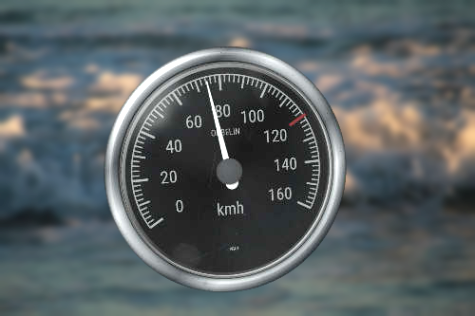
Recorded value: **74** km/h
